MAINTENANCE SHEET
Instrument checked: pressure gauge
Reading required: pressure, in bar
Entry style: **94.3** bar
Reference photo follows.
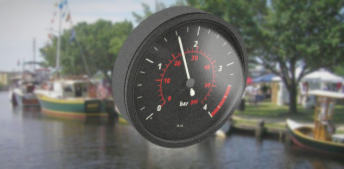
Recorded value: **1.6** bar
